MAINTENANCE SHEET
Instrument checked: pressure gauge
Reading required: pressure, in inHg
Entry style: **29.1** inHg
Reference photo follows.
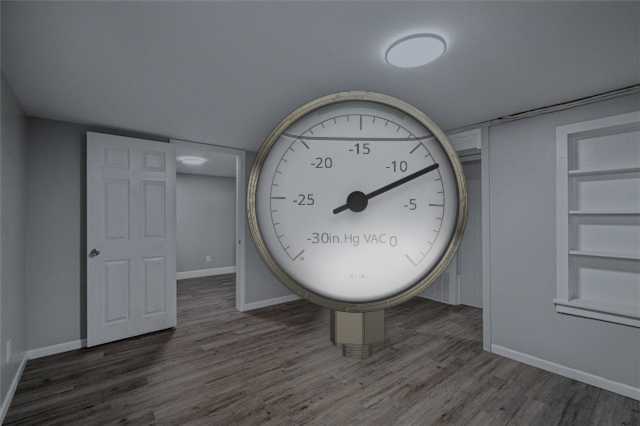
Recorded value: **-8** inHg
